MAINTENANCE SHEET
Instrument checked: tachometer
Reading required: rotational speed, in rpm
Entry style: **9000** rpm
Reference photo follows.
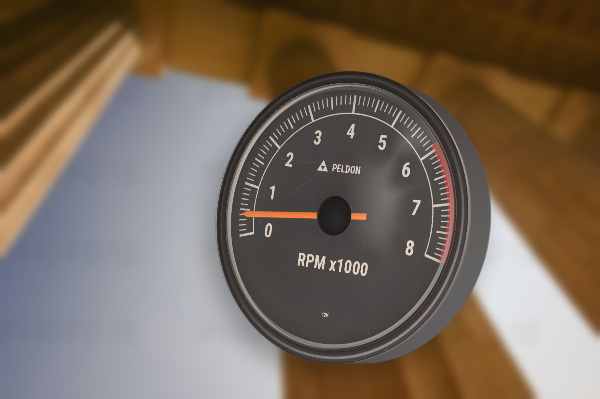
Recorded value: **400** rpm
